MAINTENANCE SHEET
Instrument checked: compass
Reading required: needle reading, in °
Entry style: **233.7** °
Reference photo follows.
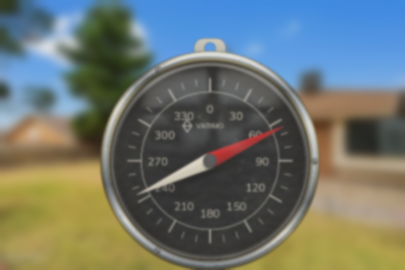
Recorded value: **65** °
